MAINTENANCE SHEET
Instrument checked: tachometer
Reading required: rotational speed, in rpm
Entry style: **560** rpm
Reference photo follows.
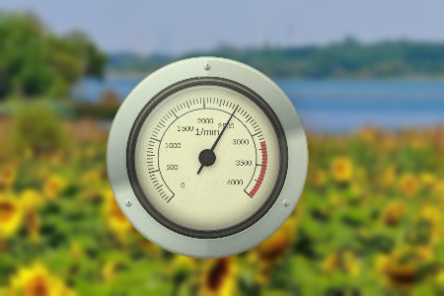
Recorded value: **2500** rpm
